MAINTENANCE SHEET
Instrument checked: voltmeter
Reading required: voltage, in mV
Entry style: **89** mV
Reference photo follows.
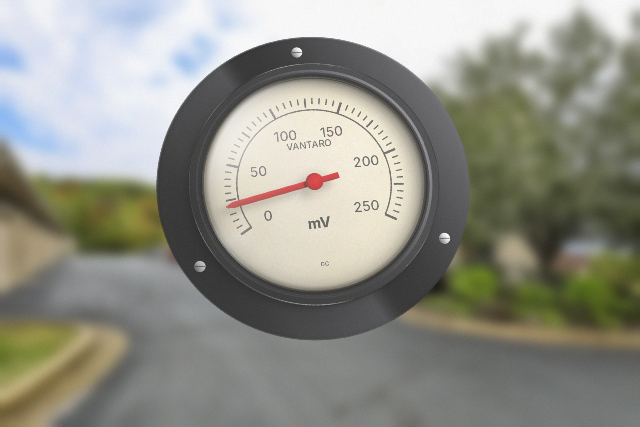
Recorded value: **20** mV
